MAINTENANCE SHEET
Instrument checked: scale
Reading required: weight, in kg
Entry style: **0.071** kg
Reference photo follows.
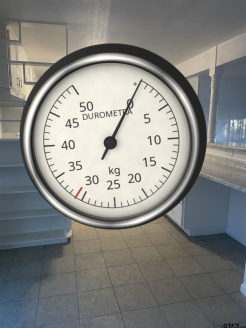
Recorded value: **0** kg
